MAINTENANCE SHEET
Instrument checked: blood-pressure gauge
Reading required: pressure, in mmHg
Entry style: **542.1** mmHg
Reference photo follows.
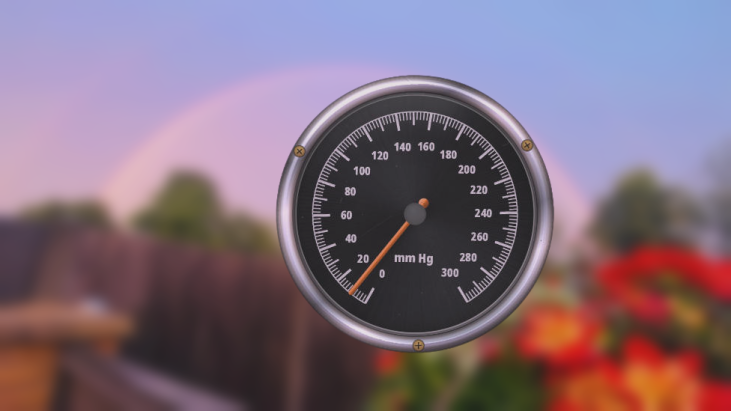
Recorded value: **10** mmHg
